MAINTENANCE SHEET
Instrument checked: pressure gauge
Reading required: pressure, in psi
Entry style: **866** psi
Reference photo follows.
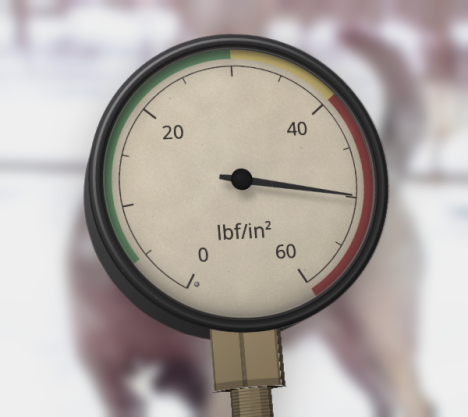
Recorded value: **50** psi
